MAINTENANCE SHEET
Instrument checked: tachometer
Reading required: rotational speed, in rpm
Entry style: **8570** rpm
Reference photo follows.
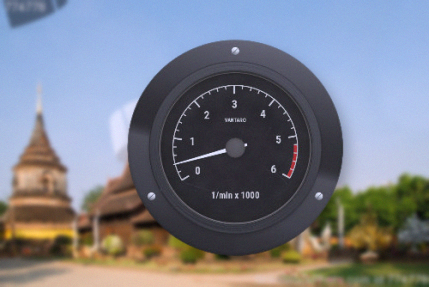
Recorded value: **400** rpm
